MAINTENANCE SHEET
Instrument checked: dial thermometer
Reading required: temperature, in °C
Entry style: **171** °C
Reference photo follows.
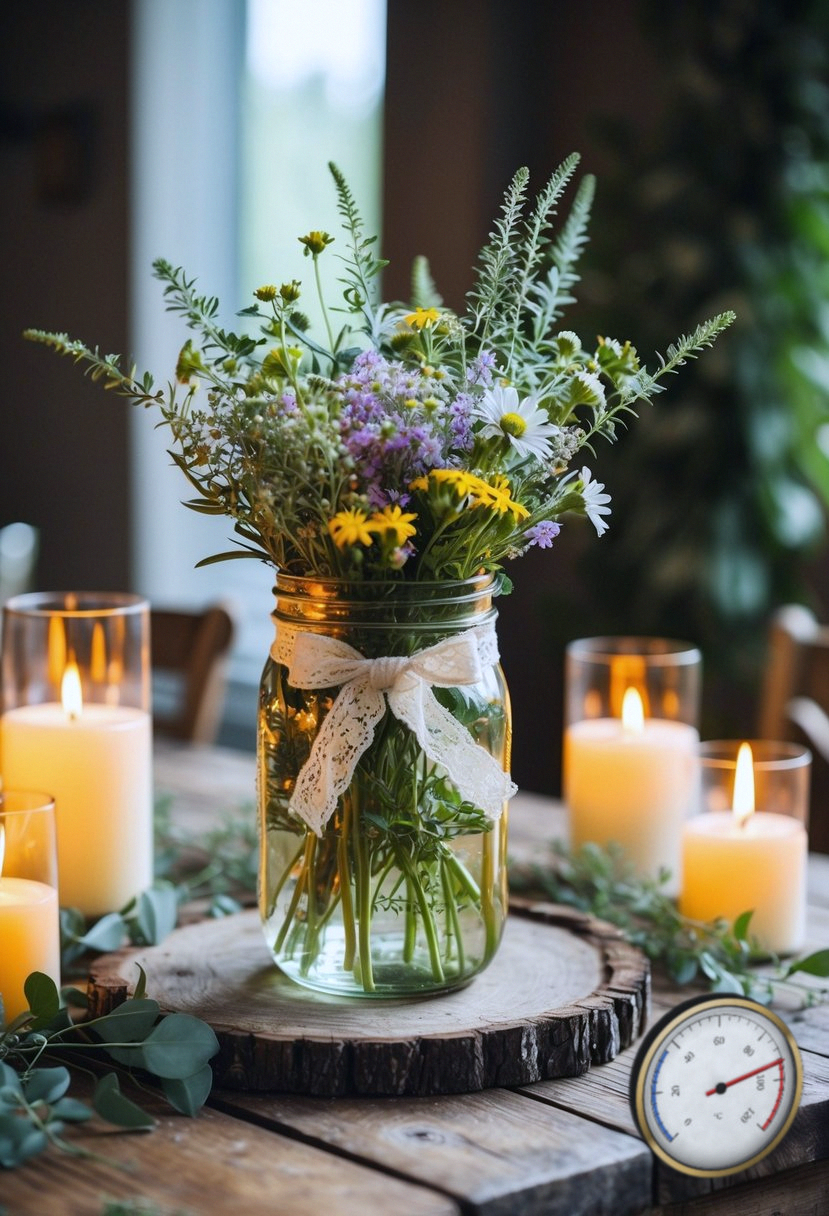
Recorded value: **92** °C
